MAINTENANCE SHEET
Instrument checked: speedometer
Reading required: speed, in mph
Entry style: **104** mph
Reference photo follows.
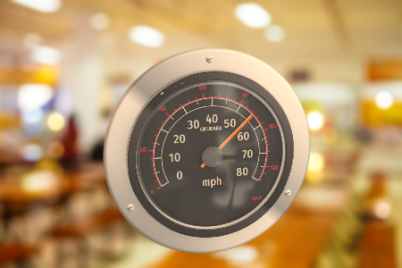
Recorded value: **55** mph
